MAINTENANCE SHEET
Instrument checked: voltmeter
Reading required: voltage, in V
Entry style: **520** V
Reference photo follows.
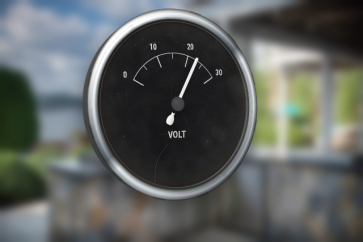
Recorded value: **22.5** V
